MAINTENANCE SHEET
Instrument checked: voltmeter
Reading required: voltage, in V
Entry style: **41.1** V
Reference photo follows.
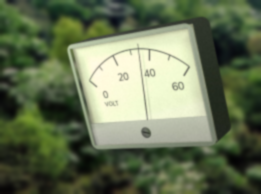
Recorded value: **35** V
